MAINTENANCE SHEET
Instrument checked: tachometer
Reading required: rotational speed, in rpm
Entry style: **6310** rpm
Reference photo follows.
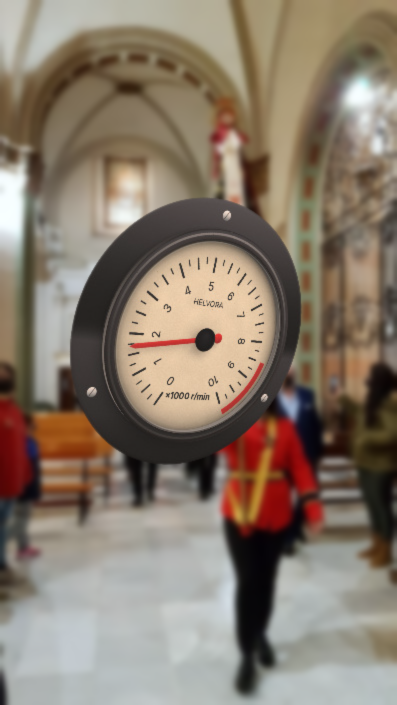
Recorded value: **1750** rpm
